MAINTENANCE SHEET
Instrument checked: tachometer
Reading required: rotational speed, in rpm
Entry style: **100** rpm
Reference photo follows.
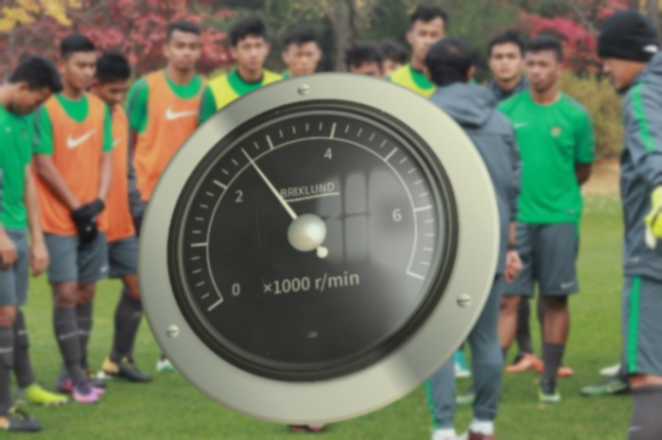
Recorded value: **2600** rpm
